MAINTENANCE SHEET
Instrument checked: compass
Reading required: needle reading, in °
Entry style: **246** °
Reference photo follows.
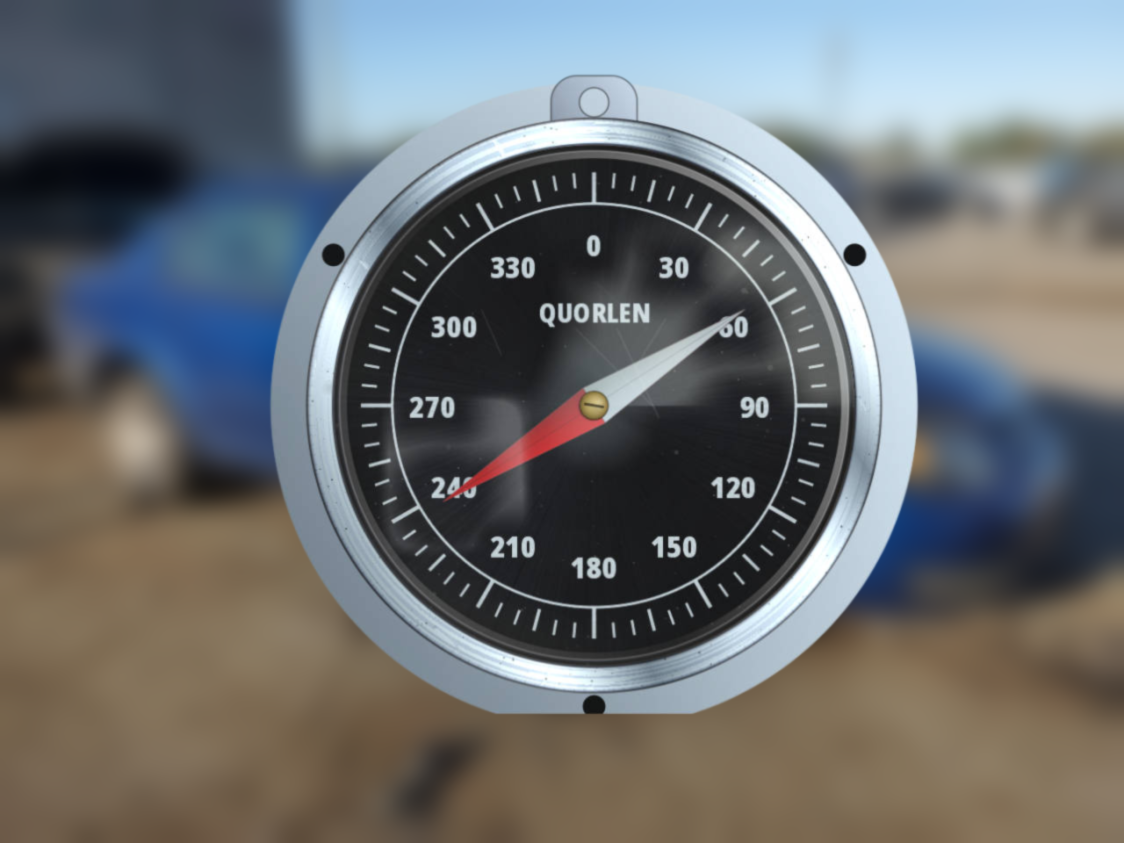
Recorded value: **237.5** °
